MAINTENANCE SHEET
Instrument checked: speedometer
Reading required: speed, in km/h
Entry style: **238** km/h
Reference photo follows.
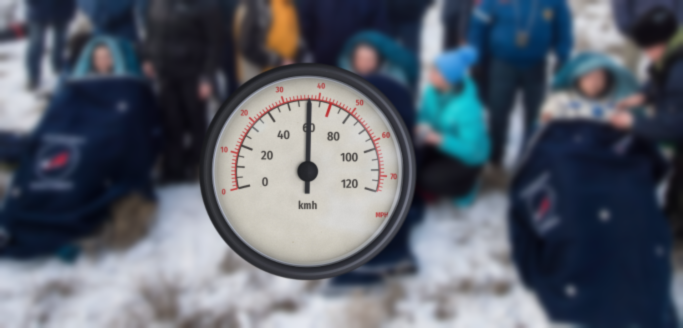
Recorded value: **60** km/h
